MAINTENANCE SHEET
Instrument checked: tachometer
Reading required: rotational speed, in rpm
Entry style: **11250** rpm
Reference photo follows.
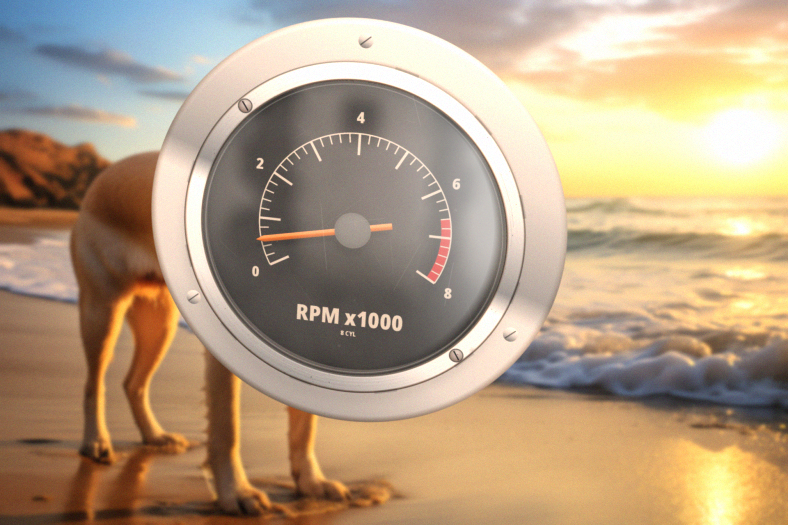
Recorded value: **600** rpm
